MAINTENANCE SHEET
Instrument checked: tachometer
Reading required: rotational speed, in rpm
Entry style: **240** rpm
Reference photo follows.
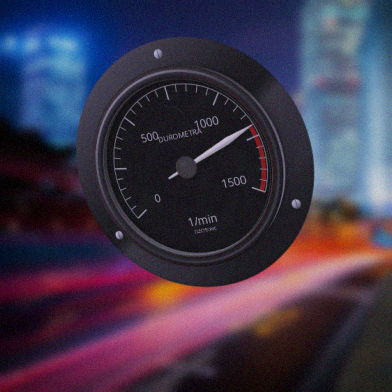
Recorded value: **1200** rpm
